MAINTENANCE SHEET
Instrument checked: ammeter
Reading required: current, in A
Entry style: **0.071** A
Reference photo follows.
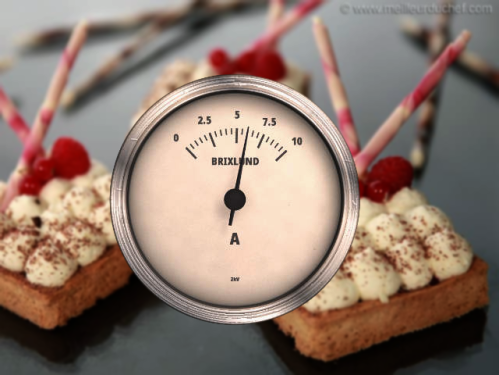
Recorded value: **6** A
